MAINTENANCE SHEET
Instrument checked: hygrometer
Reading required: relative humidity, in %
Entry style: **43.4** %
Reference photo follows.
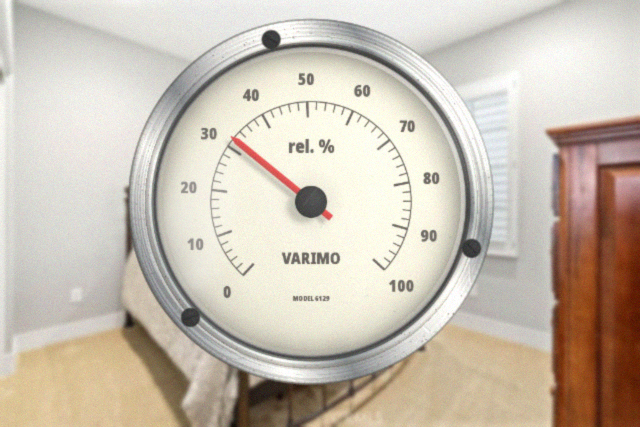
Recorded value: **32** %
